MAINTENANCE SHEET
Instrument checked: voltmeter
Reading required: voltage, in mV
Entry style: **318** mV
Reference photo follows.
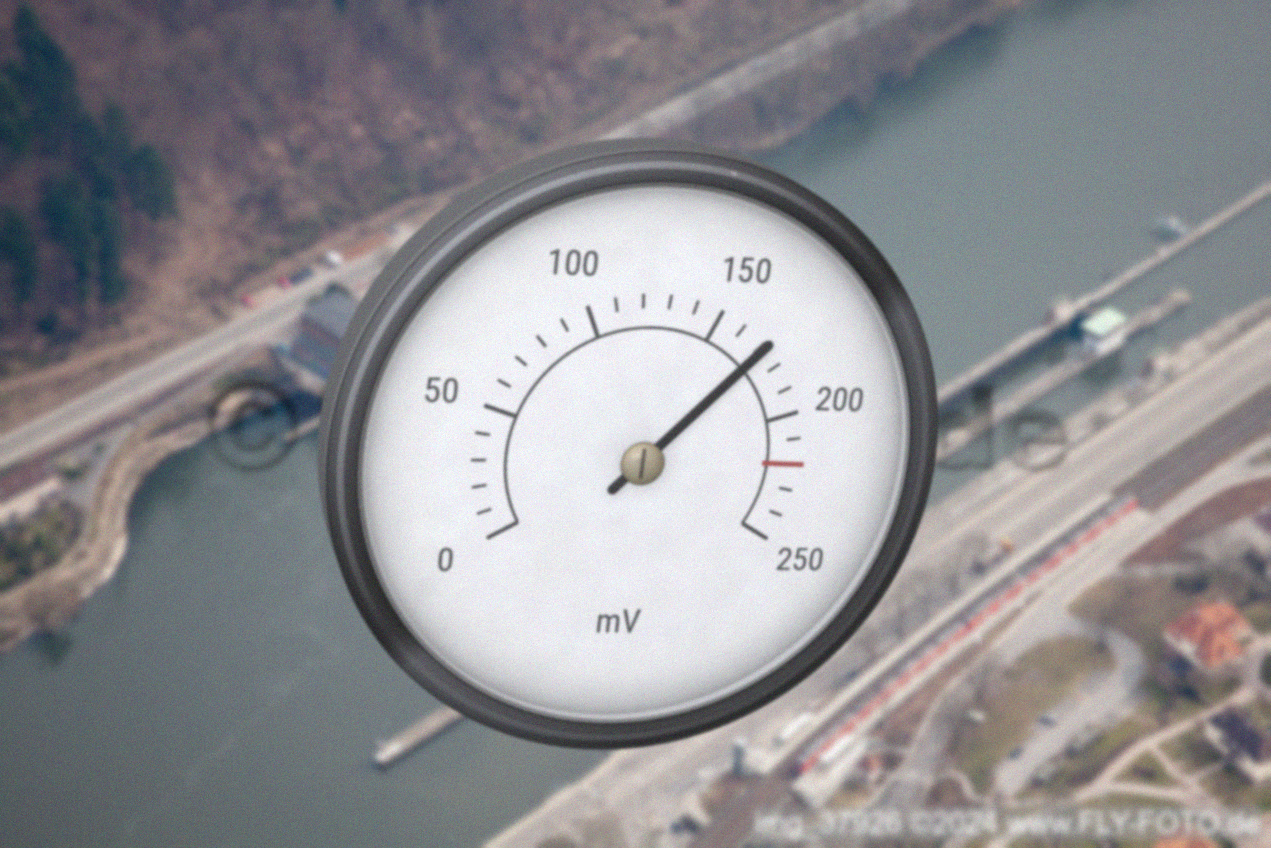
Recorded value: **170** mV
